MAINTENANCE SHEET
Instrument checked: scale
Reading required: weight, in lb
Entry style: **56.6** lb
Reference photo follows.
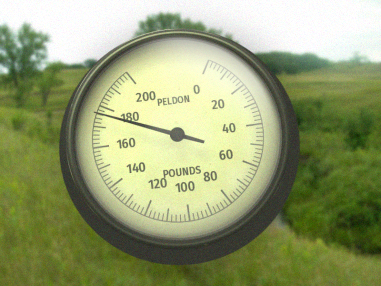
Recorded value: **176** lb
